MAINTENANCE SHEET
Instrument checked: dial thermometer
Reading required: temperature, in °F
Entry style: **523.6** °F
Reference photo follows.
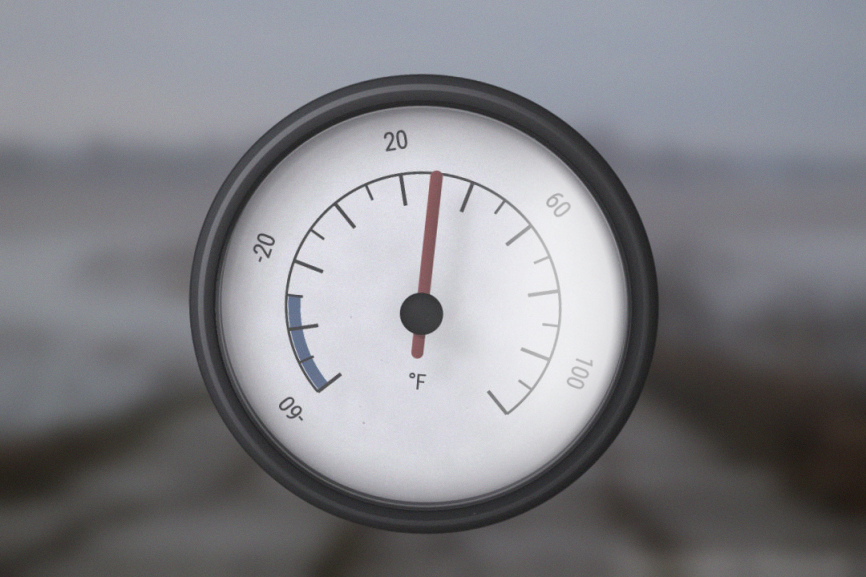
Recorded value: **30** °F
